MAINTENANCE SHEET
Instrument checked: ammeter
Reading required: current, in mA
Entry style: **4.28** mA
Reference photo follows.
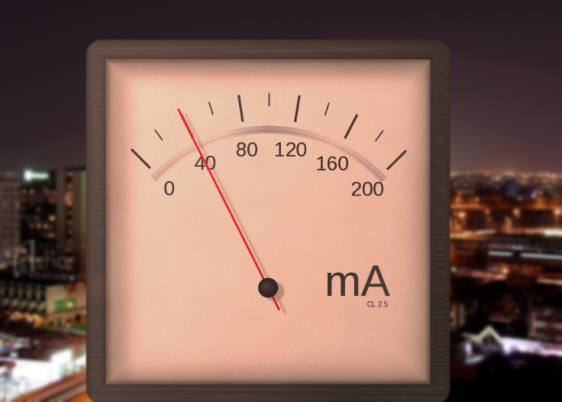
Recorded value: **40** mA
